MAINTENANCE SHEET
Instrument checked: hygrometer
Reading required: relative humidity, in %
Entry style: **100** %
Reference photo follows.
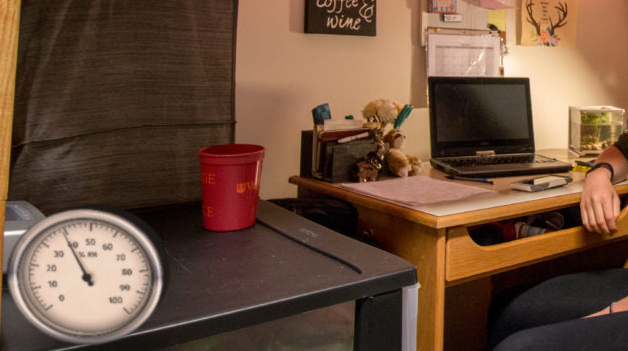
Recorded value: **40** %
